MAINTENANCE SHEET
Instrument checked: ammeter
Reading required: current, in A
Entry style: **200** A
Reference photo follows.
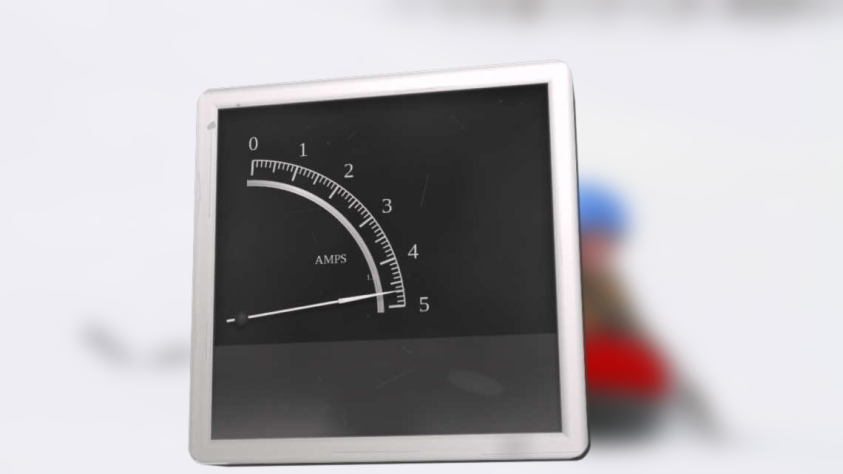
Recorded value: **4.7** A
